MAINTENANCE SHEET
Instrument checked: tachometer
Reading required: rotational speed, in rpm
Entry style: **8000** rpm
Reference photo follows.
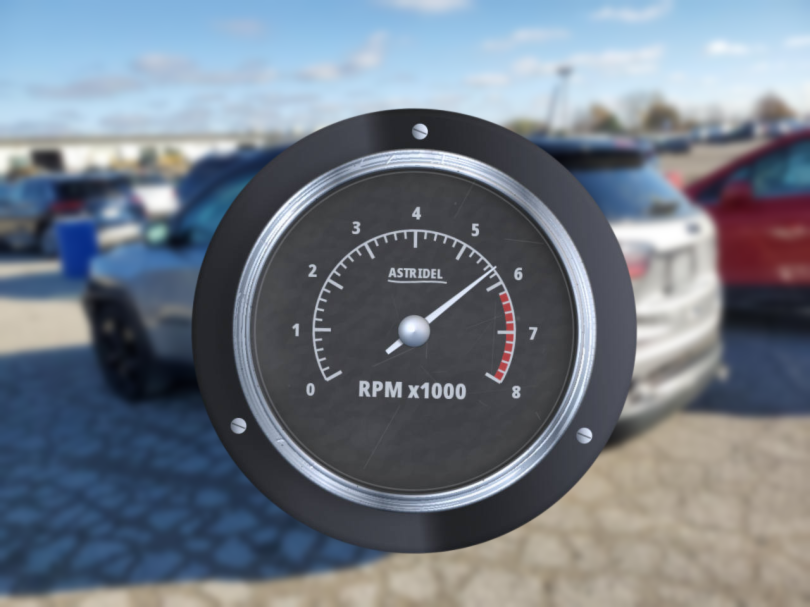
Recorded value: **5700** rpm
